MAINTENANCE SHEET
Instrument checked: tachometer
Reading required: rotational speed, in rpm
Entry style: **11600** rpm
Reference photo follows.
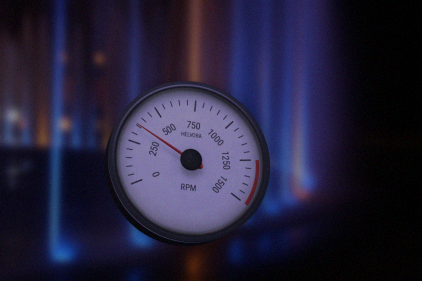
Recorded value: **350** rpm
